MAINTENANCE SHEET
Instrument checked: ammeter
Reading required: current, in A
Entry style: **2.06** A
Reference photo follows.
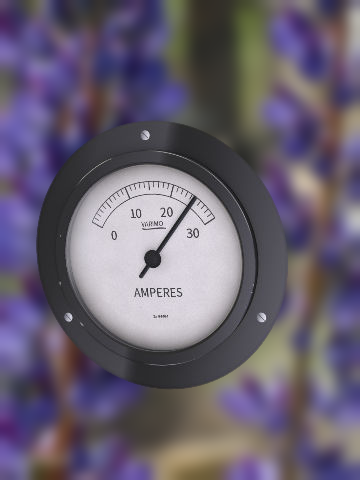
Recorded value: **25** A
